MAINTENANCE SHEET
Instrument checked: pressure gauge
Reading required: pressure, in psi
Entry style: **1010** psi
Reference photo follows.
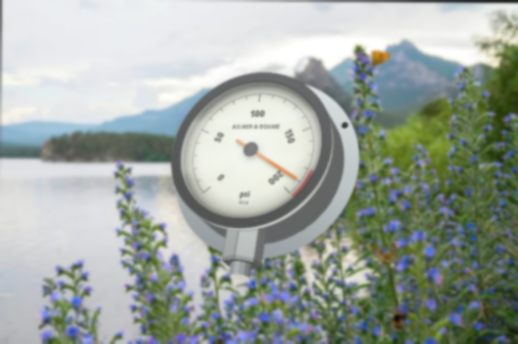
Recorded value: **190** psi
